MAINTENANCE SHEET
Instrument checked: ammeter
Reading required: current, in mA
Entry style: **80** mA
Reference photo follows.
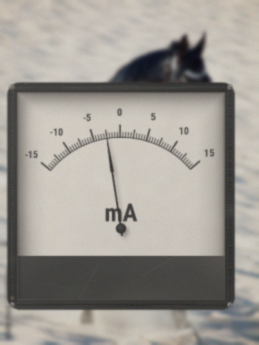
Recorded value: **-2.5** mA
